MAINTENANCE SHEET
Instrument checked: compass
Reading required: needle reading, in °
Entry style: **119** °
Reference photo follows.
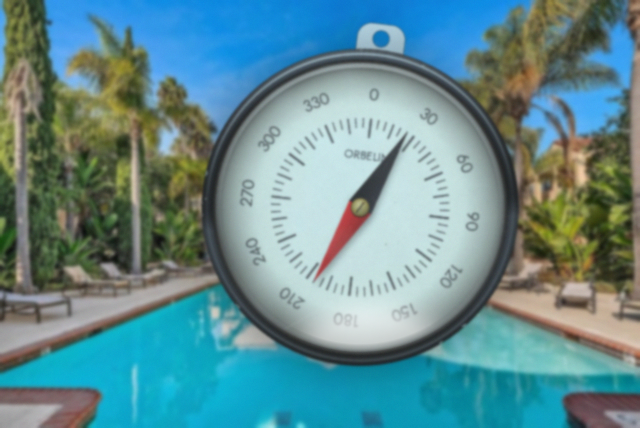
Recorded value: **205** °
